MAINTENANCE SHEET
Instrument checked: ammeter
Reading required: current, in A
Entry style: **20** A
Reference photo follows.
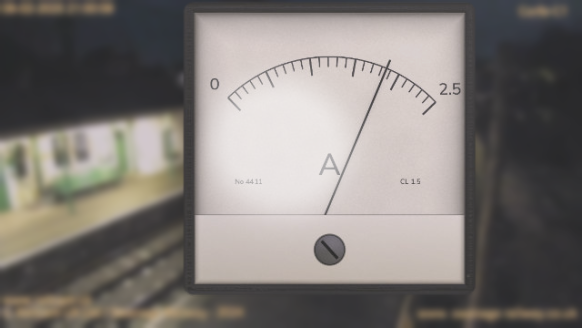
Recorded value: **1.85** A
